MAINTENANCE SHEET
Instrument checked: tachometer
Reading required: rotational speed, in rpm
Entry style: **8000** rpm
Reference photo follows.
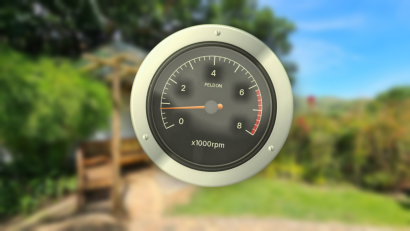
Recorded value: **800** rpm
